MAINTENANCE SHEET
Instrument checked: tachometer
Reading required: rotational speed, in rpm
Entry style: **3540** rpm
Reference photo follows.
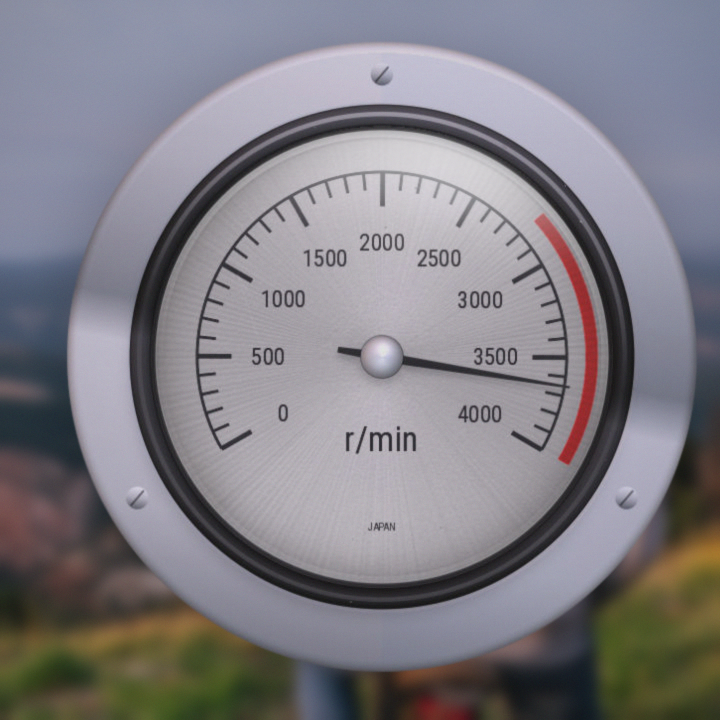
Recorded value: **3650** rpm
